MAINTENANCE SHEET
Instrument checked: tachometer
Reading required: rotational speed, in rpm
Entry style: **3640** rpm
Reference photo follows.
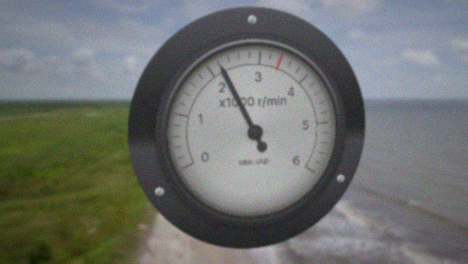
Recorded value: **2200** rpm
